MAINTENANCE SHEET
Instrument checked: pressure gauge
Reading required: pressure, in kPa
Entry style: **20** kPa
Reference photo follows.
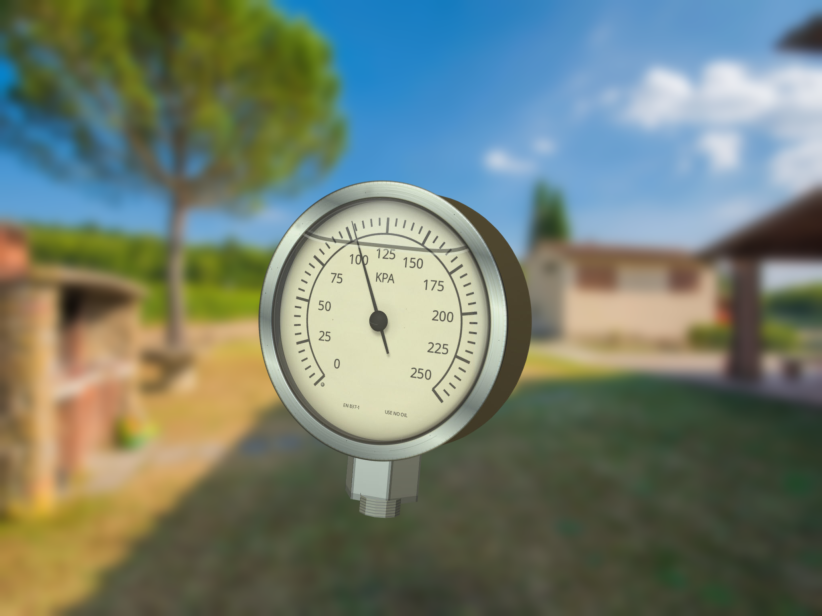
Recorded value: **105** kPa
